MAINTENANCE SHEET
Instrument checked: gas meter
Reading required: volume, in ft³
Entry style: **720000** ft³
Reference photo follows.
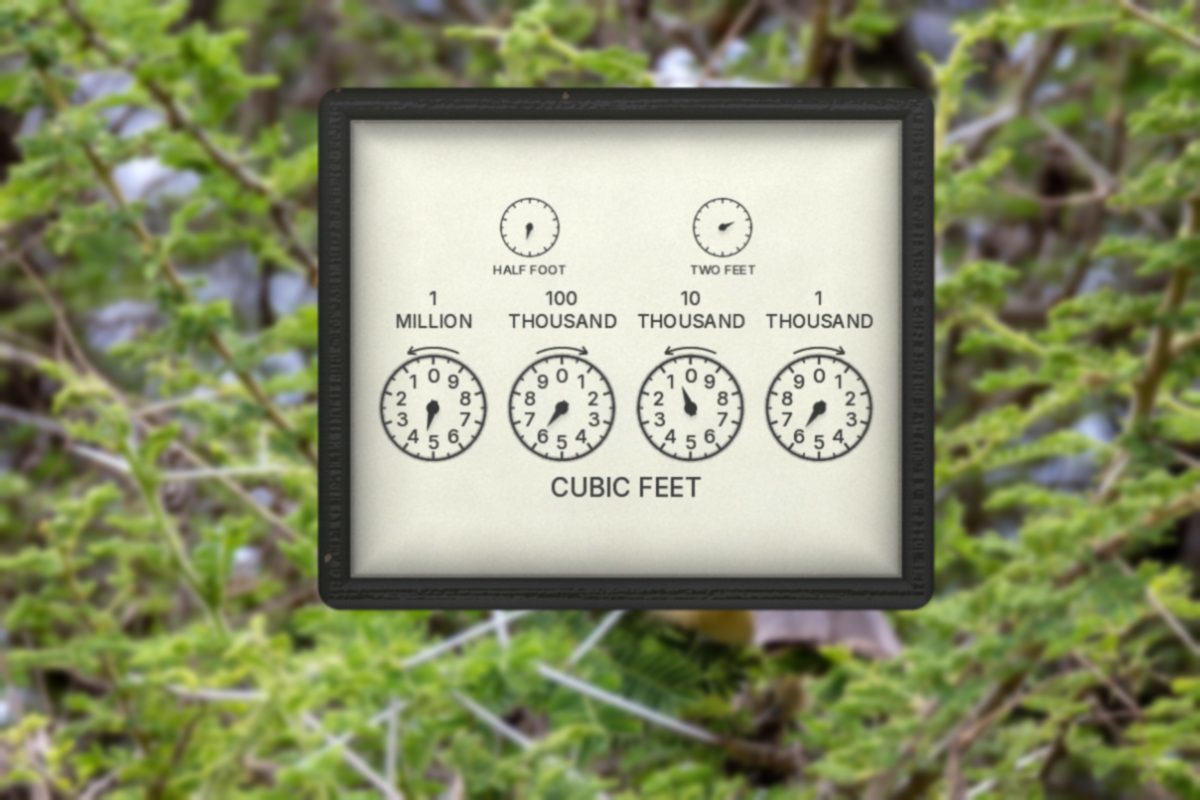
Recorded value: **460600** ft³
